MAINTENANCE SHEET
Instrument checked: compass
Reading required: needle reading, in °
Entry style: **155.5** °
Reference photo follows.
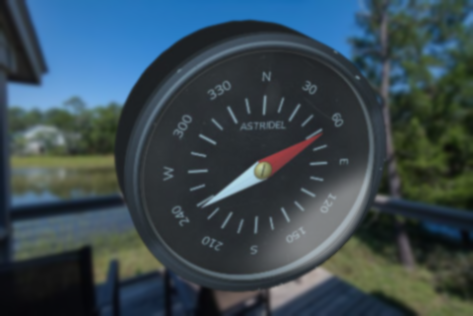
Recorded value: **60** °
